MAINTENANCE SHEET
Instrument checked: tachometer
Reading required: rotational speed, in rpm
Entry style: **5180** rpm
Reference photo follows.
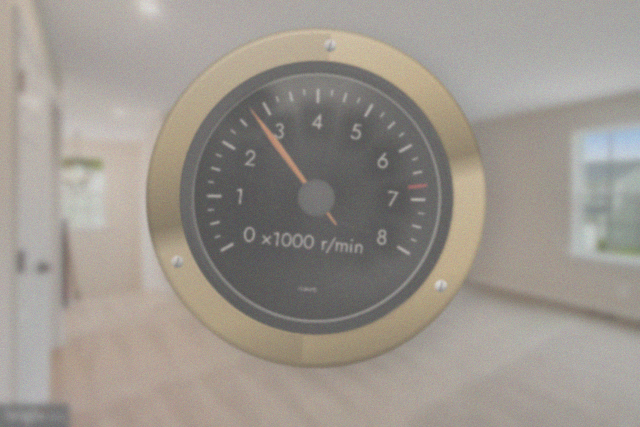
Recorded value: **2750** rpm
